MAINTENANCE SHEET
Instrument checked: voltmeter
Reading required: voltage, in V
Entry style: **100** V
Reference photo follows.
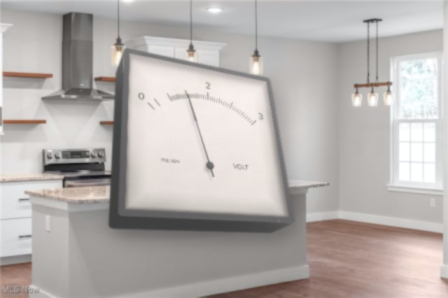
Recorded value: **1.5** V
